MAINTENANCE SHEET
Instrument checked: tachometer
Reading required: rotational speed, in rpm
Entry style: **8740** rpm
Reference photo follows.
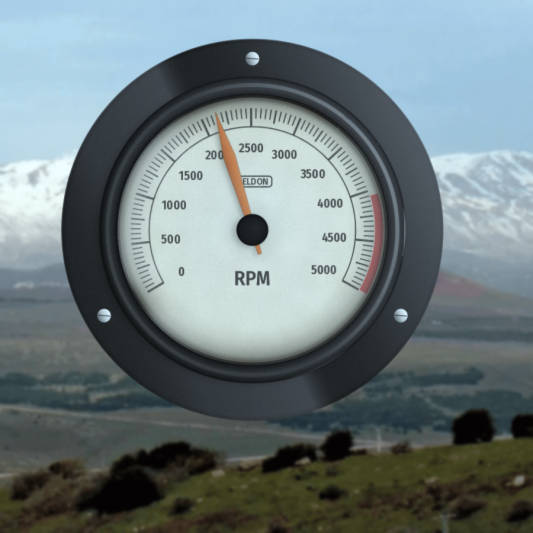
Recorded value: **2150** rpm
